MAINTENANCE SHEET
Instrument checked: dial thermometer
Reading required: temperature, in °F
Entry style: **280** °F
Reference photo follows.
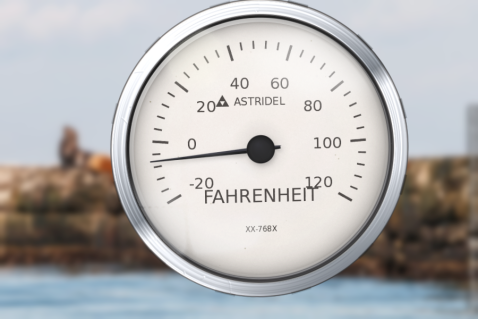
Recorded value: **-6** °F
